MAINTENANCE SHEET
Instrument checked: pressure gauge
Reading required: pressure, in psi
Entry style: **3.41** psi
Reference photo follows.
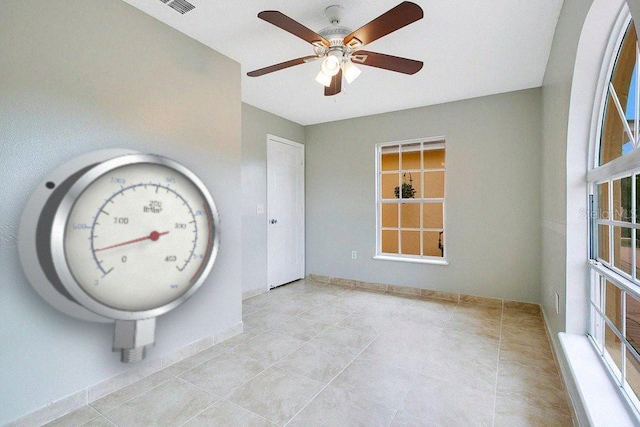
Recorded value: **40** psi
